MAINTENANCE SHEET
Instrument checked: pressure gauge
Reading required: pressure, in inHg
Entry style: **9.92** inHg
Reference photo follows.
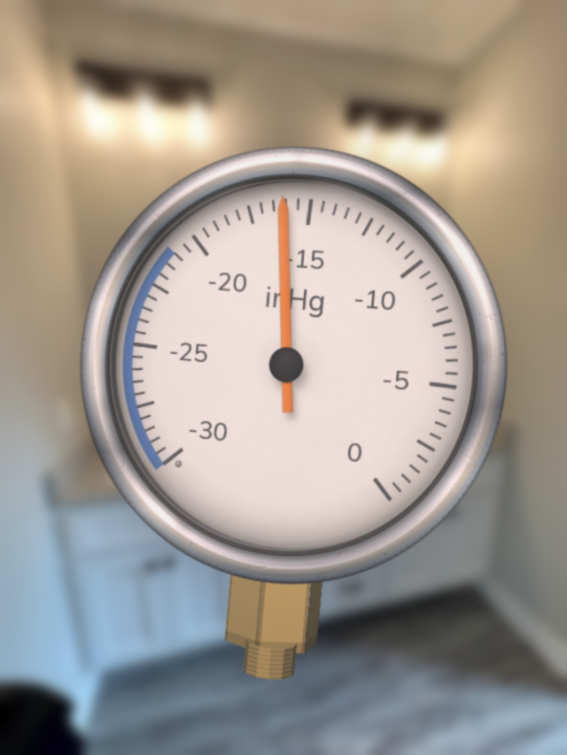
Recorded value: **-16** inHg
